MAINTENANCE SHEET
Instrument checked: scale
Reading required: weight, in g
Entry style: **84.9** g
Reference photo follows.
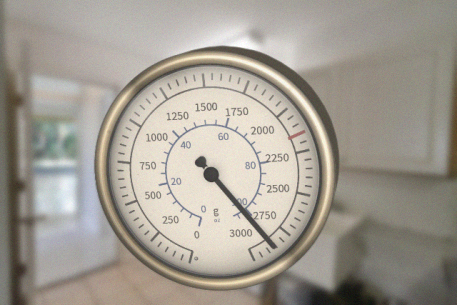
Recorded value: **2850** g
